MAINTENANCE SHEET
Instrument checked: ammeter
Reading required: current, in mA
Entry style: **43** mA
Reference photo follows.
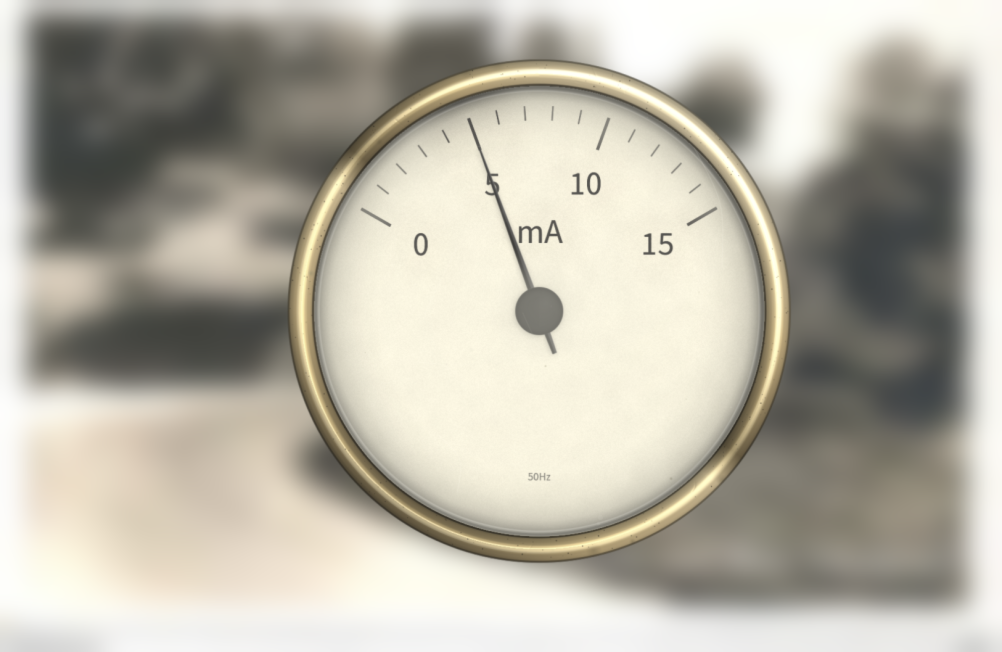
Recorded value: **5** mA
